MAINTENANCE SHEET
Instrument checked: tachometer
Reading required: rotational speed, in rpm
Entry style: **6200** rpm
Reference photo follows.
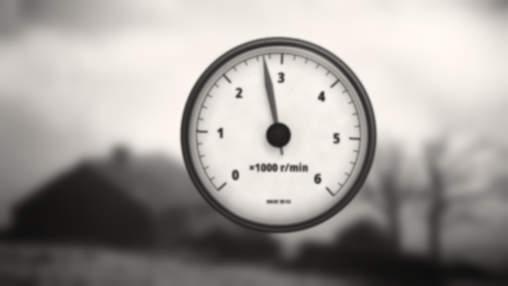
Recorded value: **2700** rpm
